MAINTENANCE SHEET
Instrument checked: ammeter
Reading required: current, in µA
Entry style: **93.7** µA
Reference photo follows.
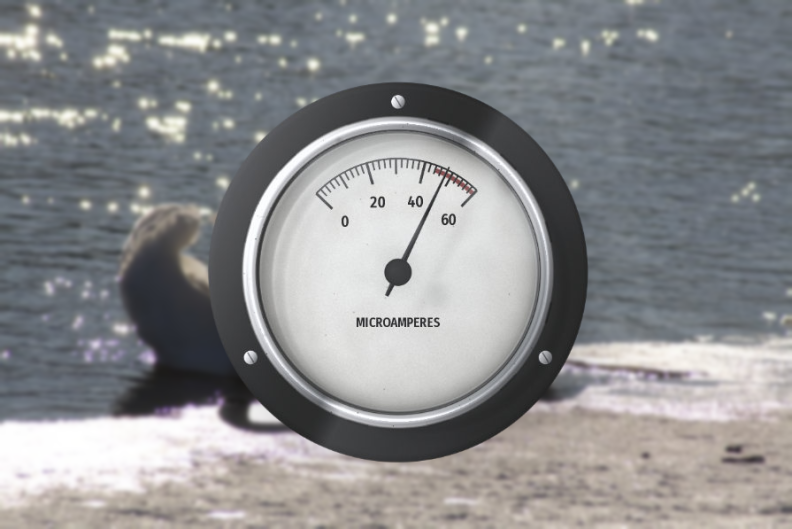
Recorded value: **48** µA
